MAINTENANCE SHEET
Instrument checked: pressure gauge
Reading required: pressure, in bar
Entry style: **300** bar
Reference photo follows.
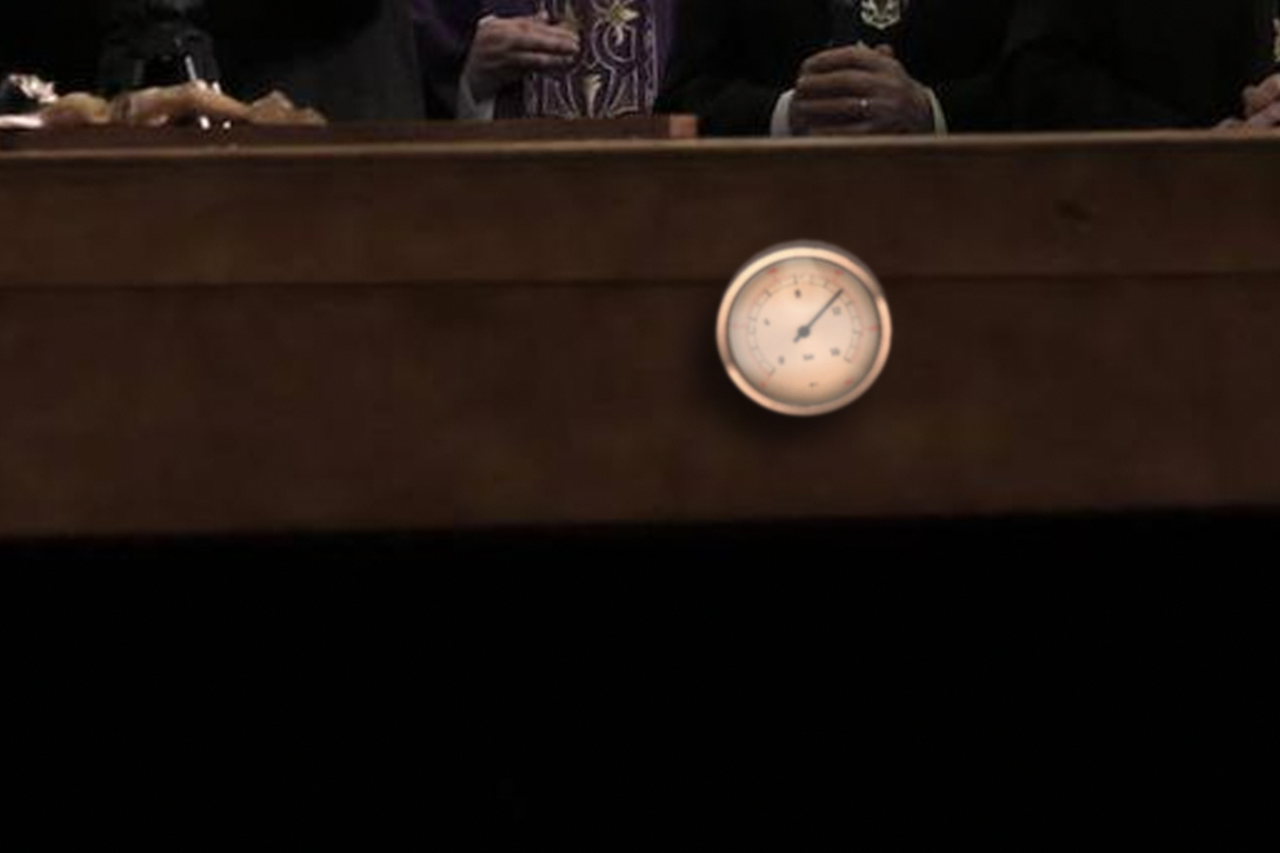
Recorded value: **11** bar
